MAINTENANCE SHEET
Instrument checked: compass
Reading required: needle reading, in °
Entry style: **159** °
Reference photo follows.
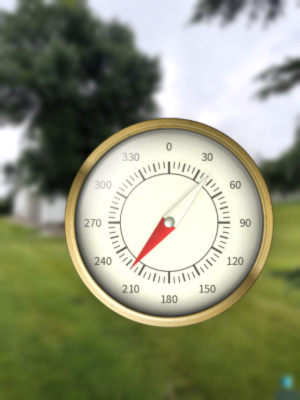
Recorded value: **220** °
